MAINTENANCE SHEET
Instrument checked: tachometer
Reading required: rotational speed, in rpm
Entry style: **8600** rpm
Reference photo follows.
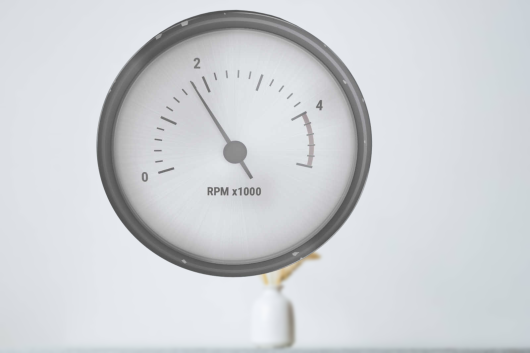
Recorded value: **1800** rpm
